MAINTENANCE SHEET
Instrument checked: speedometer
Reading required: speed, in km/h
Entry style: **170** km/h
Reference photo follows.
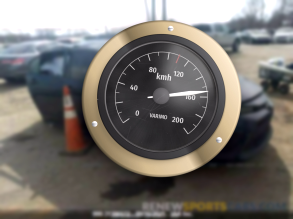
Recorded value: **155** km/h
